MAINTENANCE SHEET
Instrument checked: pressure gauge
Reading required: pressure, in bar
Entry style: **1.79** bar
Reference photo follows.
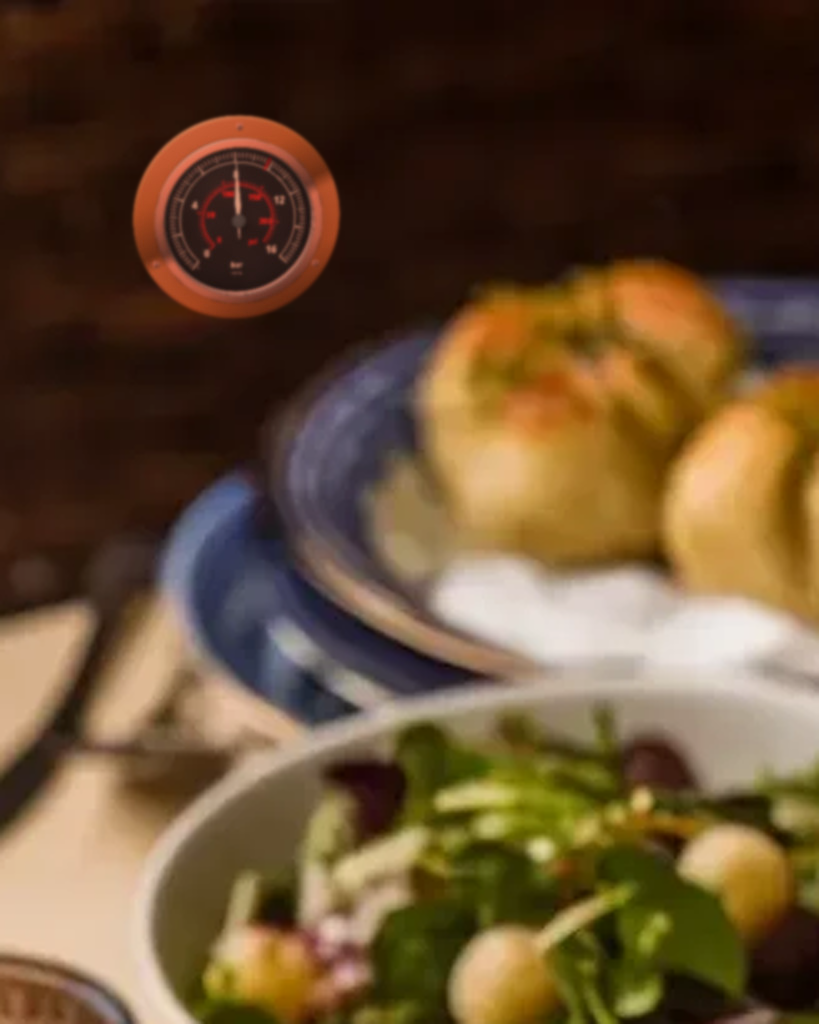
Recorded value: **8** bar
